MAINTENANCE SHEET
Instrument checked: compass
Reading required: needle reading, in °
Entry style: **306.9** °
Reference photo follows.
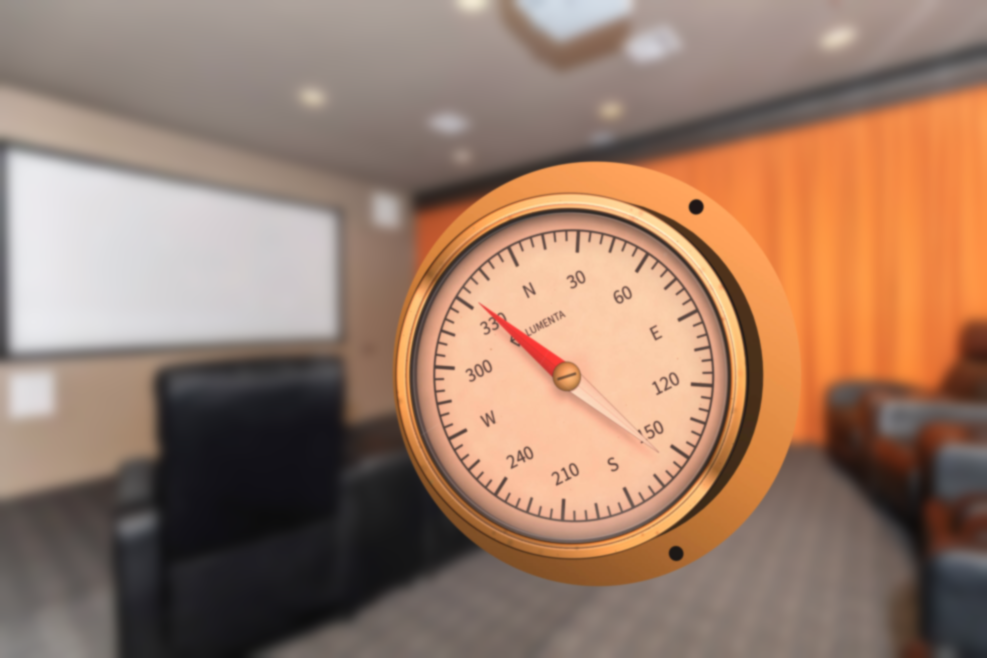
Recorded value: **335** °
